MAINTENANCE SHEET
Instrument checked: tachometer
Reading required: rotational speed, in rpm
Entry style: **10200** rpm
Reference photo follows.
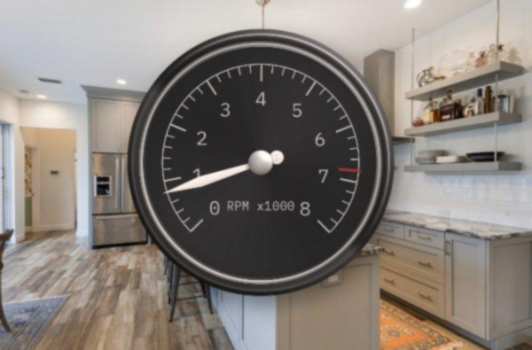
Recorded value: **800** rpm
